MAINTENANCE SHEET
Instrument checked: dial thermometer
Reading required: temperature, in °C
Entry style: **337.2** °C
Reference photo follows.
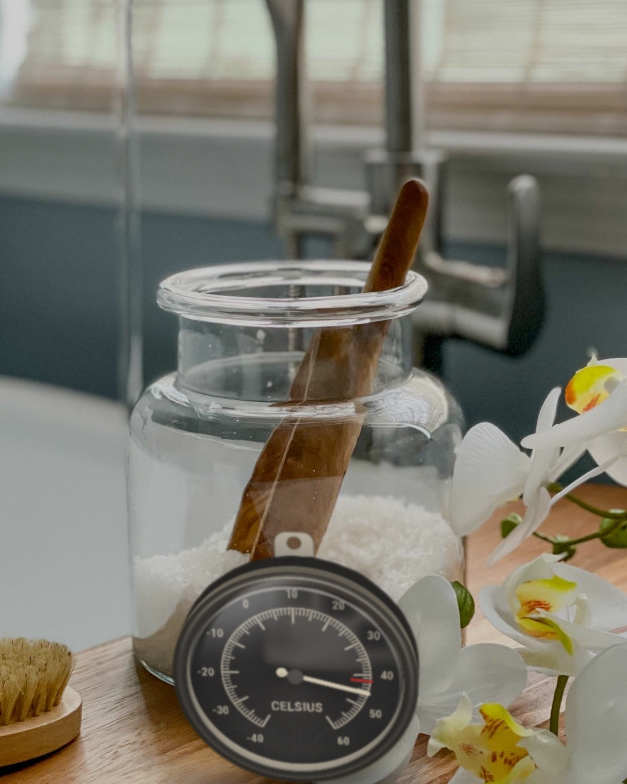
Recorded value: **45** °C
